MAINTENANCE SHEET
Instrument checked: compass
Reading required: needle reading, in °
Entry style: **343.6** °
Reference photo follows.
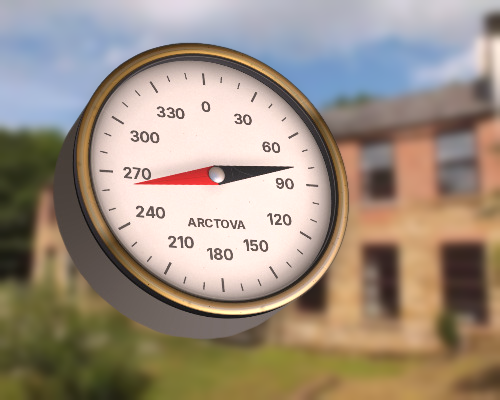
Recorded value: **260** °
